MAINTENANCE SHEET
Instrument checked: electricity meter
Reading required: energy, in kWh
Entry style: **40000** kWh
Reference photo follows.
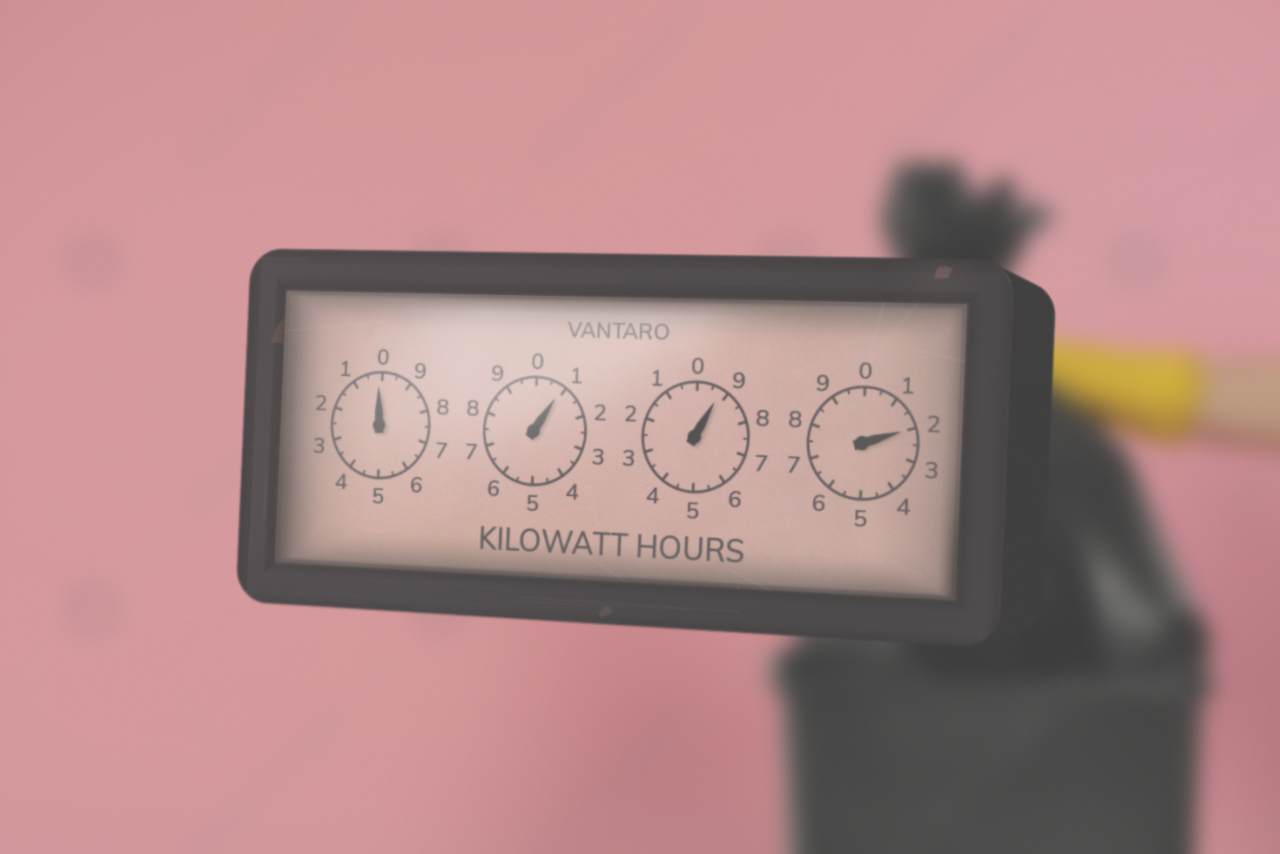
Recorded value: **92** kWh
